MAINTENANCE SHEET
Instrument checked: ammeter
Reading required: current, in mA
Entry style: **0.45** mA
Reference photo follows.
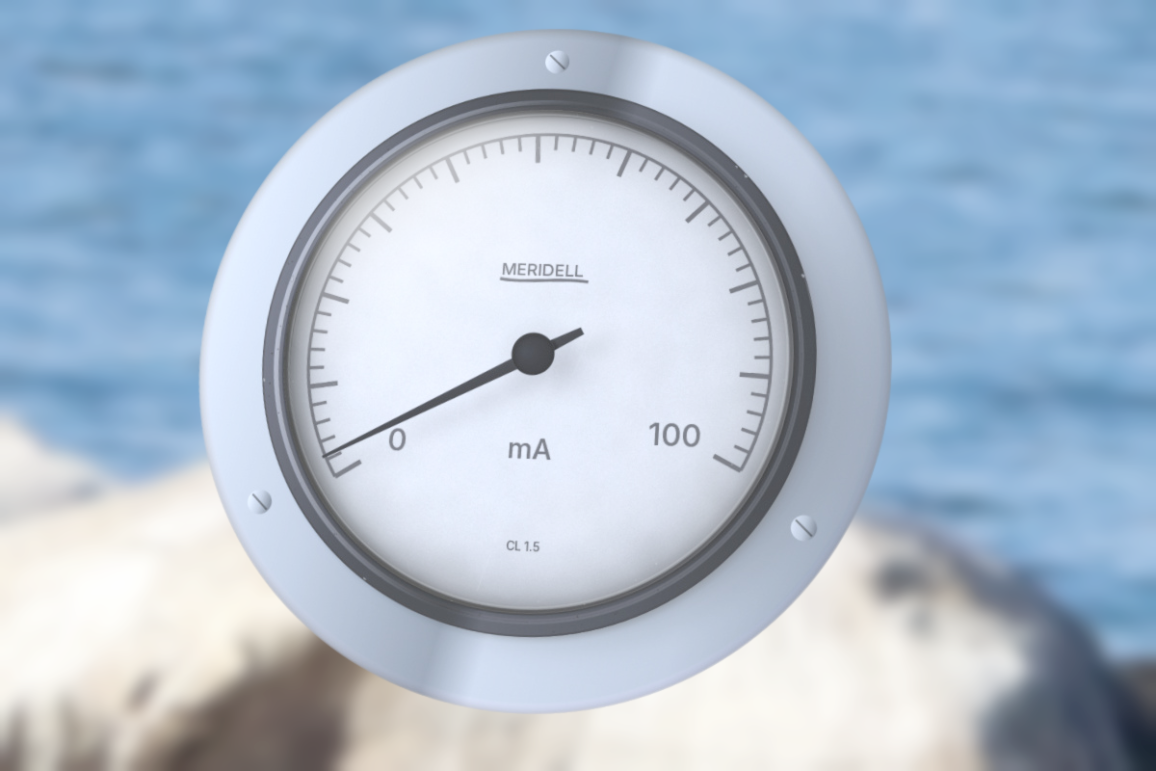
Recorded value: **2** mA
